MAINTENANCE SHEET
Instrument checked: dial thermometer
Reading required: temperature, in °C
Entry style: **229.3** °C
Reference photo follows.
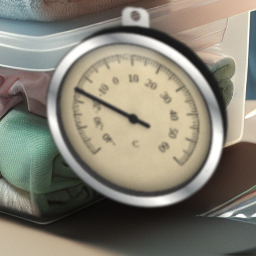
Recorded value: **-15** °C
